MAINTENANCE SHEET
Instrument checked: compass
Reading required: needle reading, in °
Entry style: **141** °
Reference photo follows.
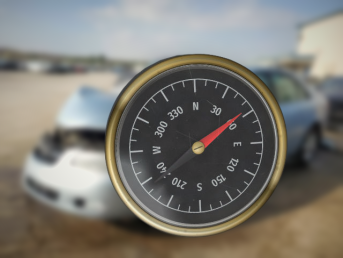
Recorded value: **55** °
